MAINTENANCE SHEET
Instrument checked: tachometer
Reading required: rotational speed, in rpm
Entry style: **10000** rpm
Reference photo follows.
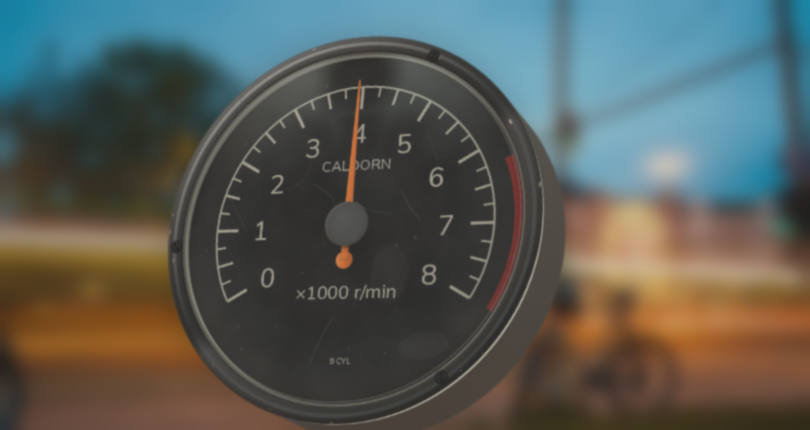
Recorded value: **4000** rpm
